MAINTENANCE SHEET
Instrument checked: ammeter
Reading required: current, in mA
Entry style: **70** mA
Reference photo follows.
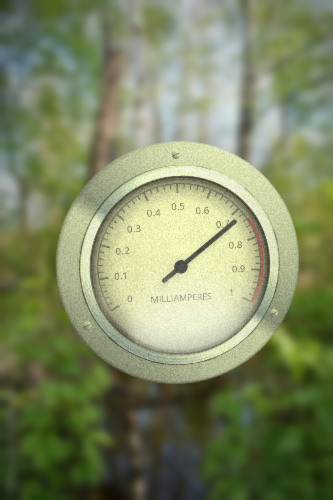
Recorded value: **0.72** mA
